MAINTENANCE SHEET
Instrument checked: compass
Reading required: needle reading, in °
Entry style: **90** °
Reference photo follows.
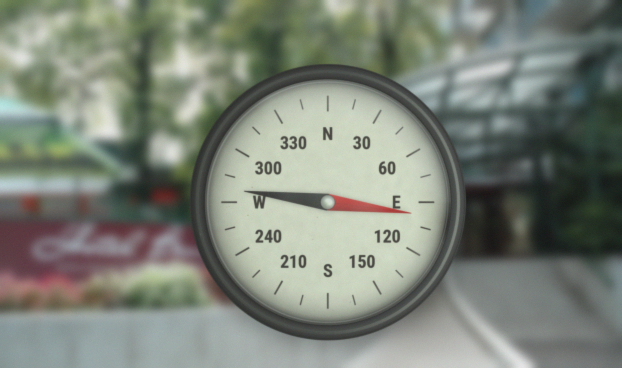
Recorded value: **97.5** °
